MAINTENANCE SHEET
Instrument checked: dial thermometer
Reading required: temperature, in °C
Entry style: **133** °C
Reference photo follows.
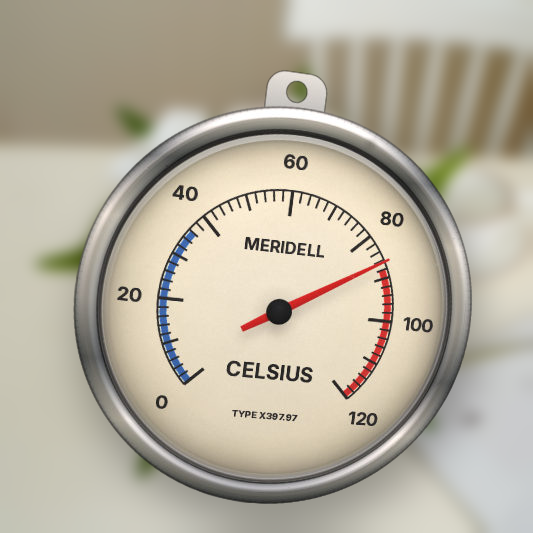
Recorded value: **86** °C
